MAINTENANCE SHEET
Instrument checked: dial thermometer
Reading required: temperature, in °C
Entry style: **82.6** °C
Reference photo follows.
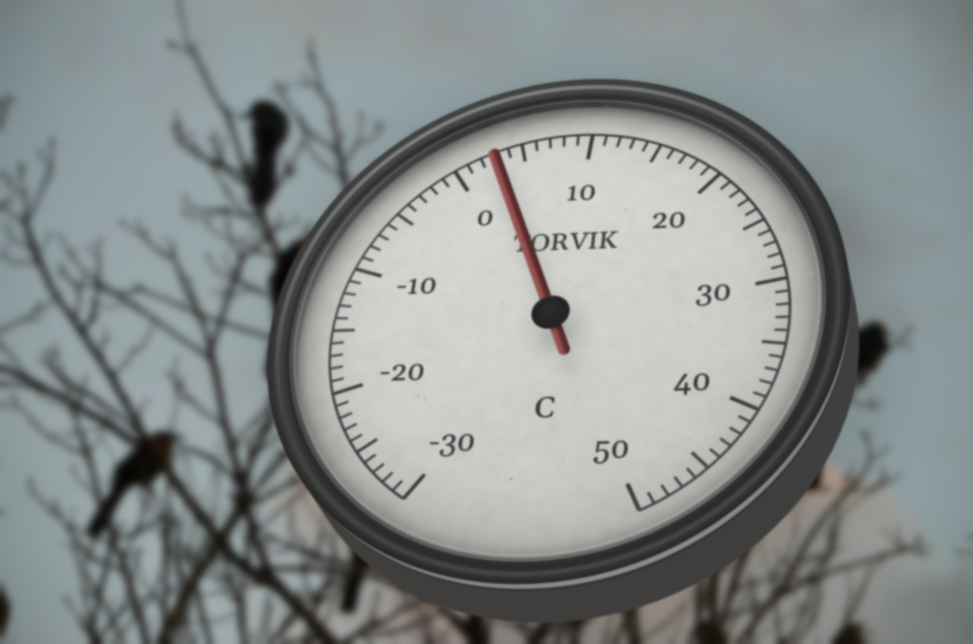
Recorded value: **3** °C
